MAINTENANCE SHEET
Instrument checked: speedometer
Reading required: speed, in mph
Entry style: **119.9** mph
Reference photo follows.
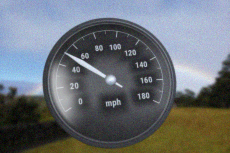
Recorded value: **50** mph
